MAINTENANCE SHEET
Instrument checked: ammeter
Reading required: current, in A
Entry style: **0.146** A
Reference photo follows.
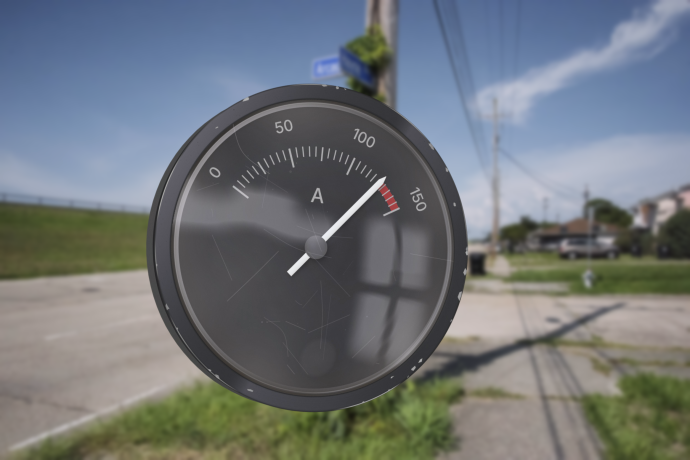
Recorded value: **125** A
